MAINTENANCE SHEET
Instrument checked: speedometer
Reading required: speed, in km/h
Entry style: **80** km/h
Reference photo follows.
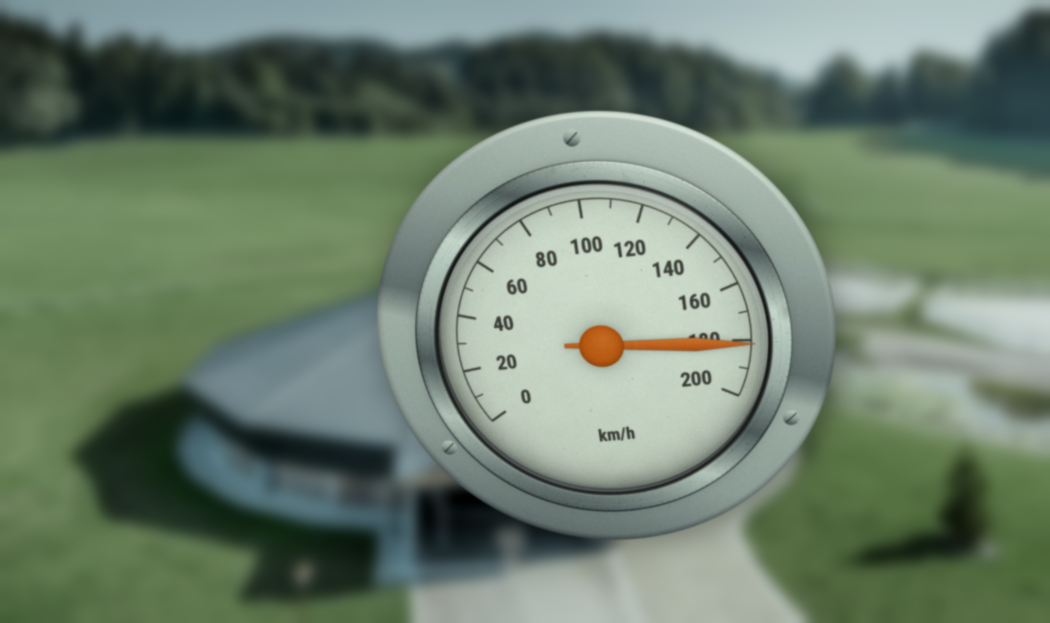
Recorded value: **180** km/h
